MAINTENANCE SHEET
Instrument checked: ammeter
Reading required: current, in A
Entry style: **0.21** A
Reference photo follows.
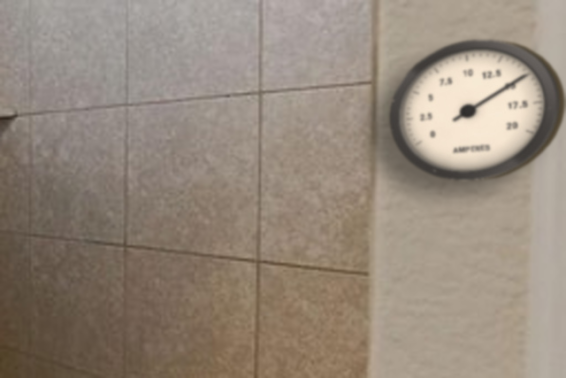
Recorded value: **15** A
